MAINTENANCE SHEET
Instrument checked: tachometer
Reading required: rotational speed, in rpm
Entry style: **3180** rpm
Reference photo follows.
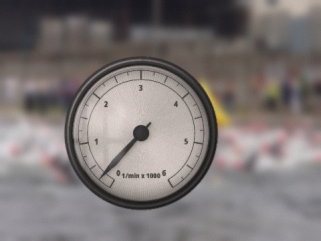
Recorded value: **250** rpm
